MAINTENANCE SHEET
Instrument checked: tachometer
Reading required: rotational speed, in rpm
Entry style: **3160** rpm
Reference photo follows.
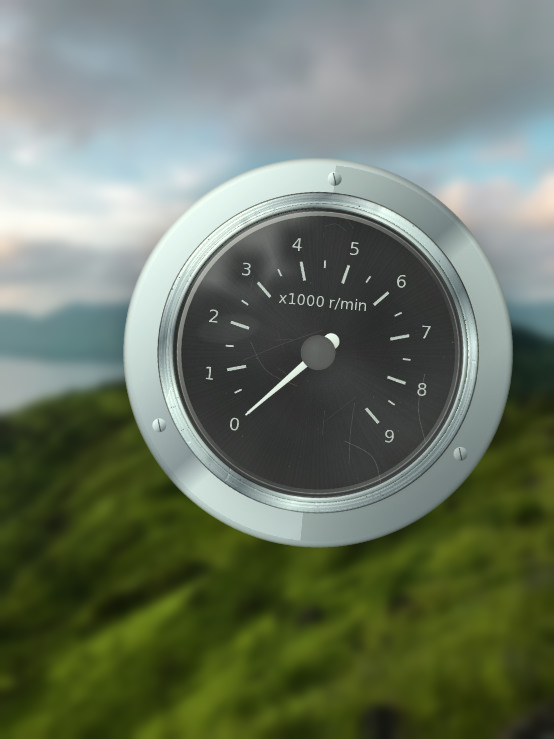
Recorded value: **0** rpm
